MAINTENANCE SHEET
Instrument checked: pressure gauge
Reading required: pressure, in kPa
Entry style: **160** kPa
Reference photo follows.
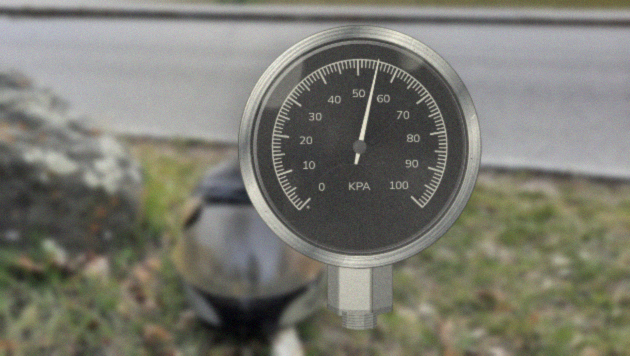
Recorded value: **55** kPa
